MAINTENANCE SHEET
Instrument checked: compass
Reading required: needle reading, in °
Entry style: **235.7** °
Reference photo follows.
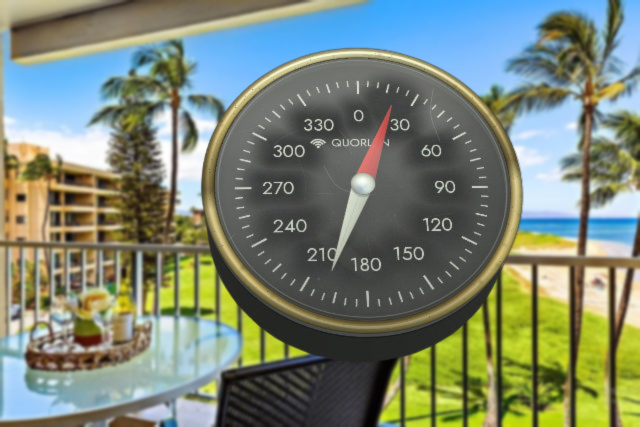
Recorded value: **20** °
